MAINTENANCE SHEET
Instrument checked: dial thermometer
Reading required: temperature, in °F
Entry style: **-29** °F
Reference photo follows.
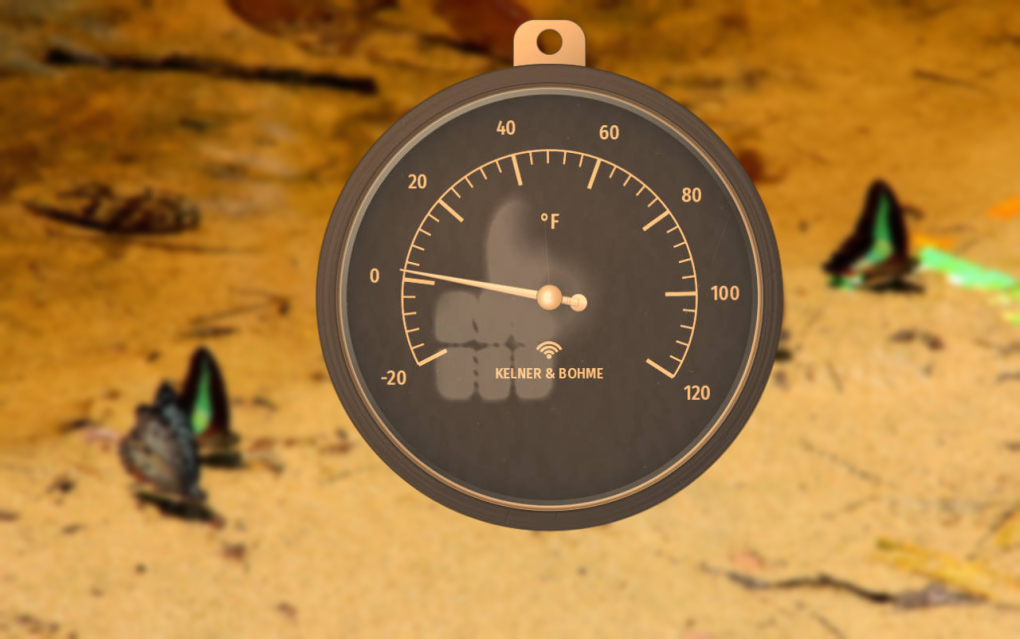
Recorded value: **2** °F
